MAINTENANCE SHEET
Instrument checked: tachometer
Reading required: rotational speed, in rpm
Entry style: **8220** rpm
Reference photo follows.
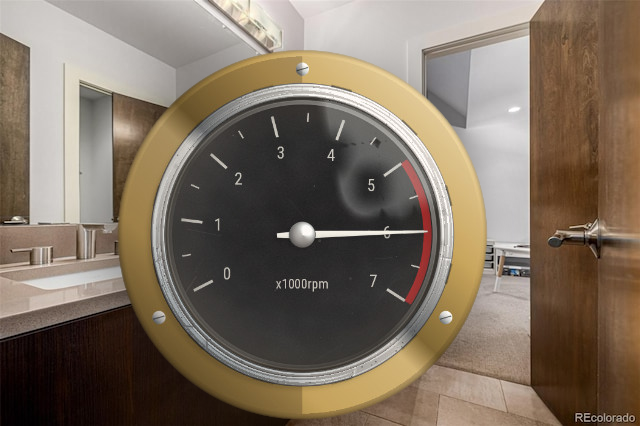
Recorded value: **6000** rpm
